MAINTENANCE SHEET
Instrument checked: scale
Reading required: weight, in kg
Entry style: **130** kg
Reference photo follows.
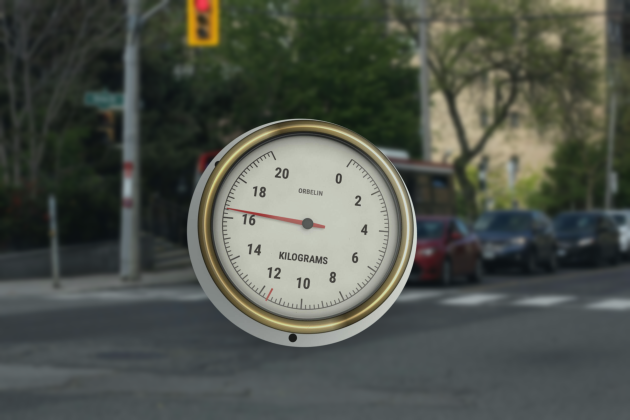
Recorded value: **16.4** kg
